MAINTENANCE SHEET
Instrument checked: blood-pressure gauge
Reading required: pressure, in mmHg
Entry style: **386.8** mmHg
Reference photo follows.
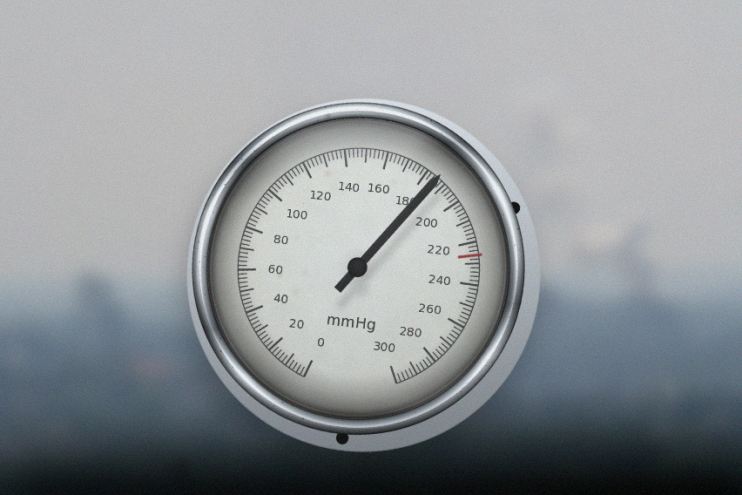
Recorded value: **186** mmHg
